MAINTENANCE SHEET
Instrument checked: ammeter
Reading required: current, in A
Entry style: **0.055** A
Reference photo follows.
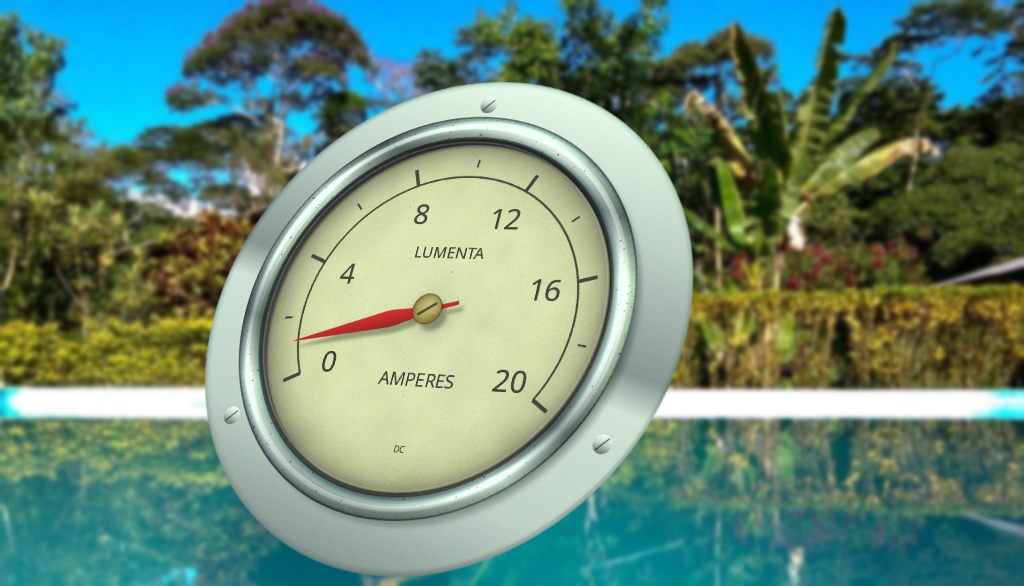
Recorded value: **1** A
